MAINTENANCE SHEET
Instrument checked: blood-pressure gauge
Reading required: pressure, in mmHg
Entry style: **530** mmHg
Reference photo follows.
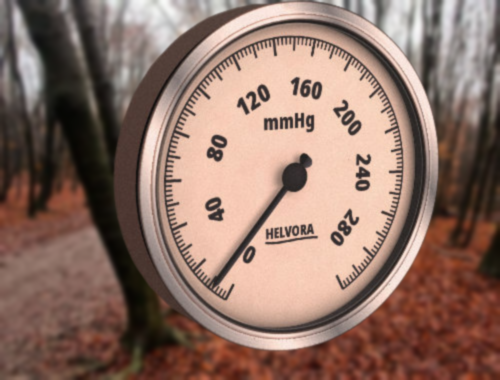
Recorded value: **10** mmHg
